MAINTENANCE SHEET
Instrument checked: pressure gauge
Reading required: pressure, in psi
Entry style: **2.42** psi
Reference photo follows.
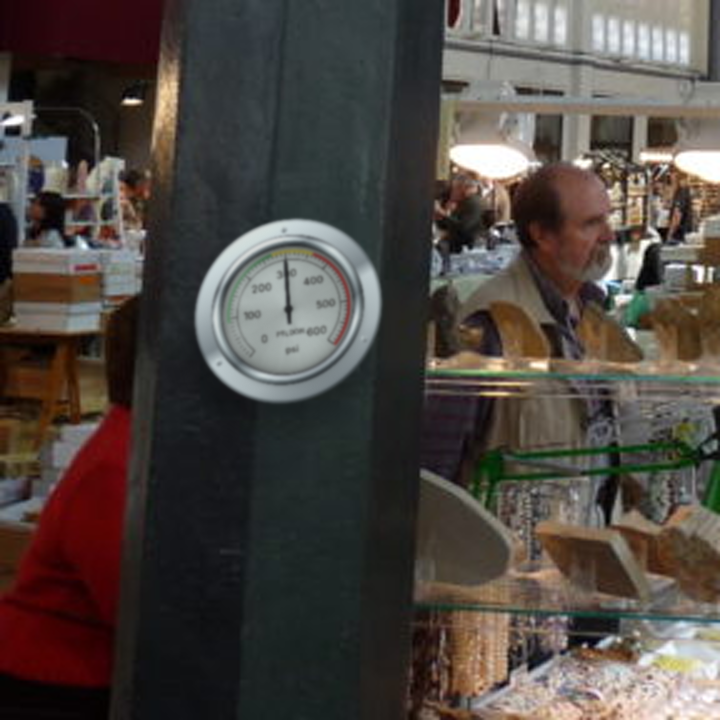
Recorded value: **300** psi
